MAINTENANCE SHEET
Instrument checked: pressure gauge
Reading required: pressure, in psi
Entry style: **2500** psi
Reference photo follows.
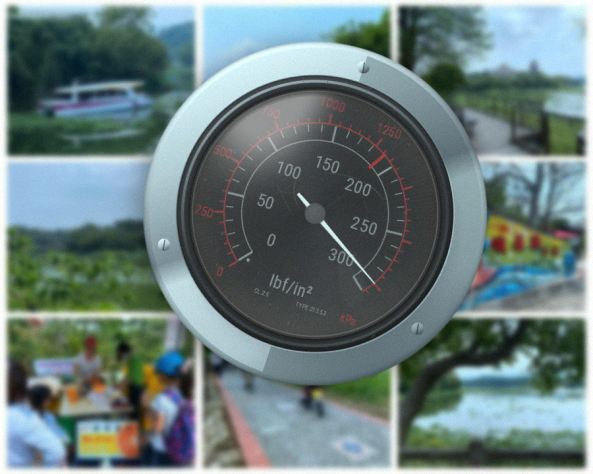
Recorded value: **290** psi
